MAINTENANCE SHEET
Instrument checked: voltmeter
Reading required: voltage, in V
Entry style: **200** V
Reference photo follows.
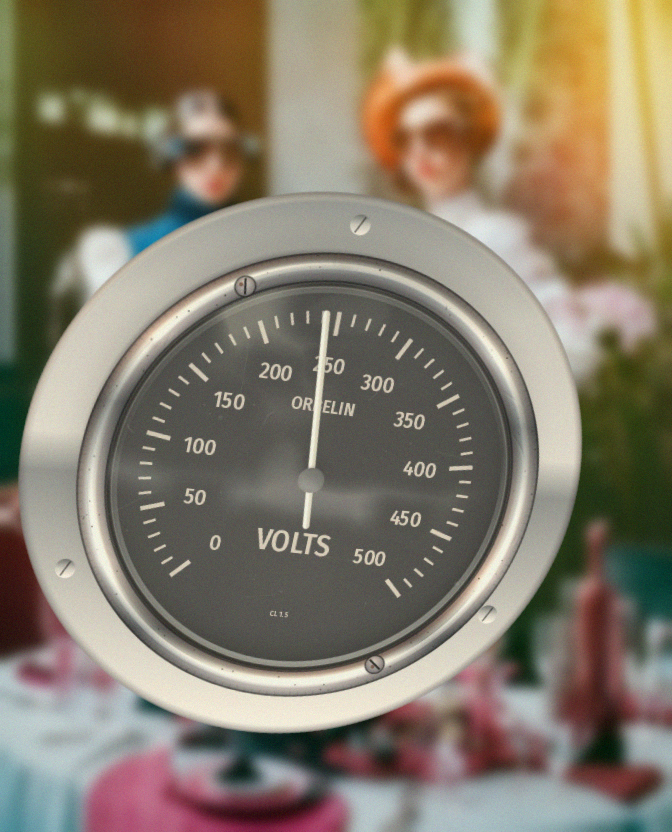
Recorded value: **240** V
